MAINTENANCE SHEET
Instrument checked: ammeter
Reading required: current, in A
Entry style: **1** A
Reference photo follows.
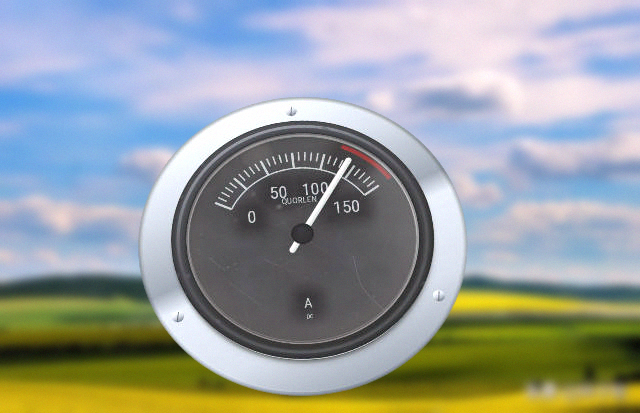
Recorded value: **120** A
